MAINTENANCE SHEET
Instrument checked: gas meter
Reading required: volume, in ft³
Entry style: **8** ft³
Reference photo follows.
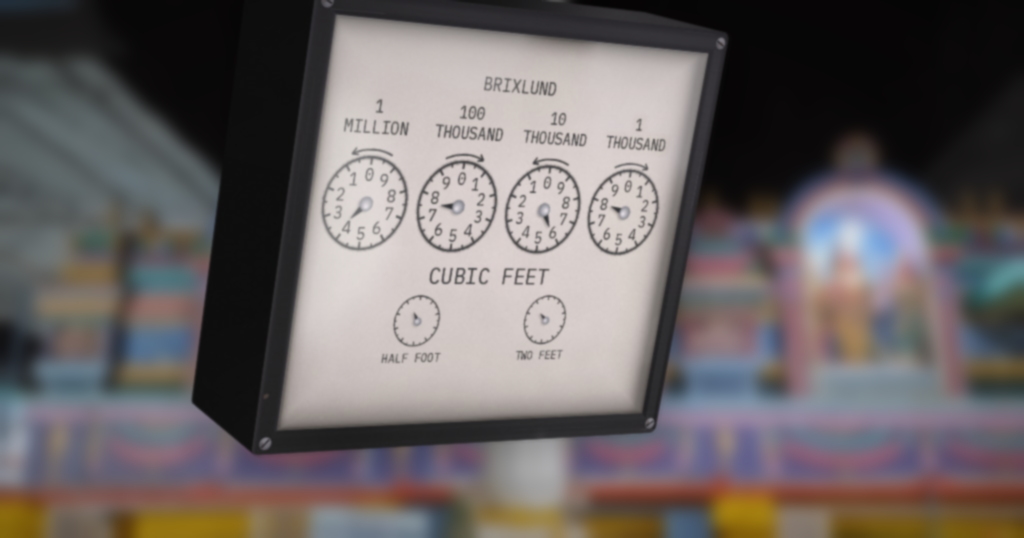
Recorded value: **375800** ft³
